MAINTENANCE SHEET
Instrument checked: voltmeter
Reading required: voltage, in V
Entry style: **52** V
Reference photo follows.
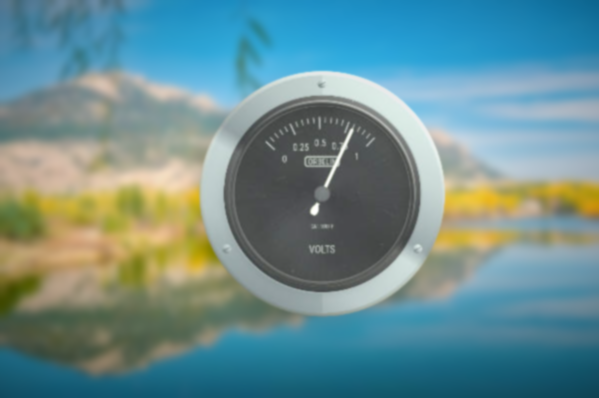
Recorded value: **0.8** V
